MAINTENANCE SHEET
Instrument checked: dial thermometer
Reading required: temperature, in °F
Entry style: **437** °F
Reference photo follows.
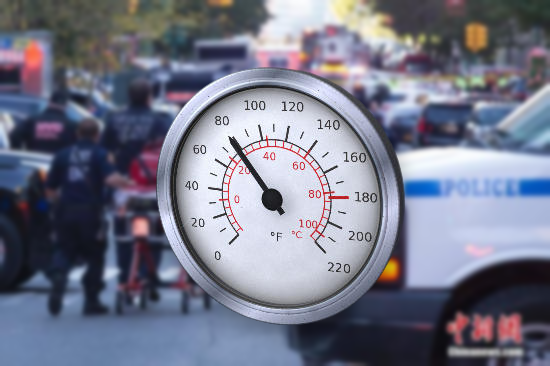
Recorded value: **80** °F
